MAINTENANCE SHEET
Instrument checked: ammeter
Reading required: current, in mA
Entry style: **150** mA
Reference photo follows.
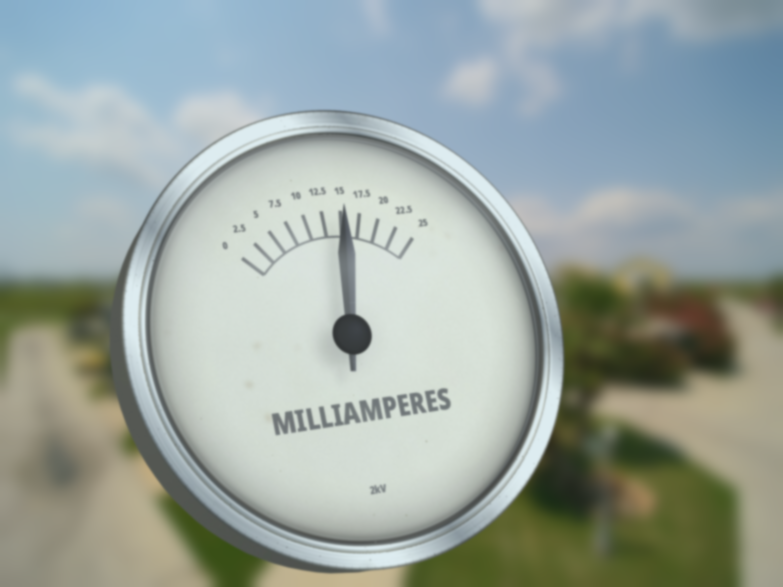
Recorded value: **15** mA
